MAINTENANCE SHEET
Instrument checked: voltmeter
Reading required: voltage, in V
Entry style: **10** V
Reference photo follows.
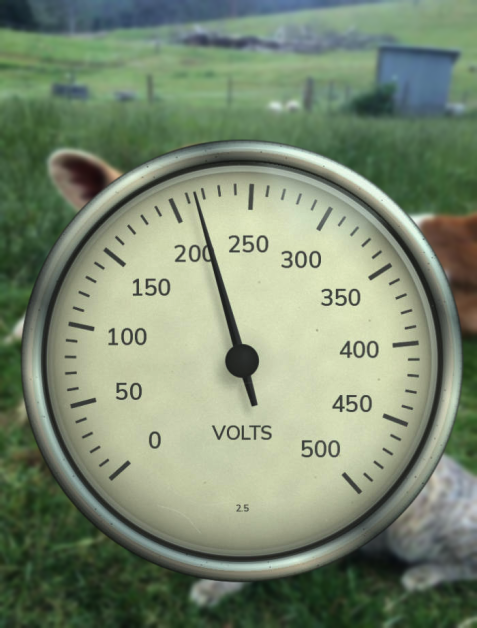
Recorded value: **215** V
